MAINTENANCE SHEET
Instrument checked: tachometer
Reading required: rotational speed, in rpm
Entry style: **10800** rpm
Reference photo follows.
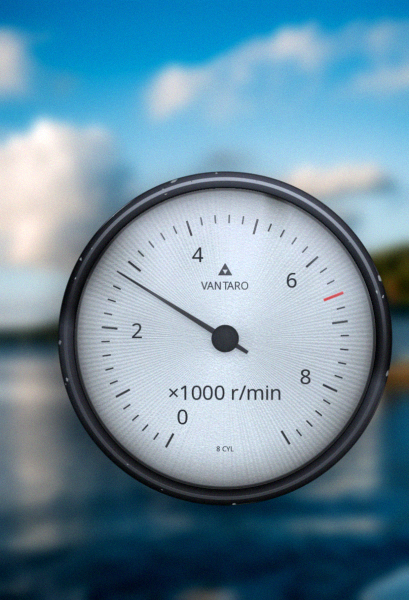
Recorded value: **2800** rpm
